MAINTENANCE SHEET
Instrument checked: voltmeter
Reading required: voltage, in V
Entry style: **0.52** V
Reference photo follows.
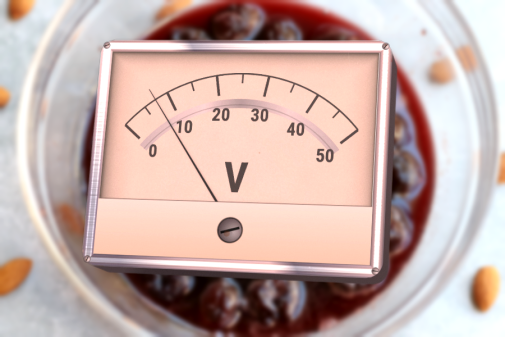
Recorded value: **7.5** V
